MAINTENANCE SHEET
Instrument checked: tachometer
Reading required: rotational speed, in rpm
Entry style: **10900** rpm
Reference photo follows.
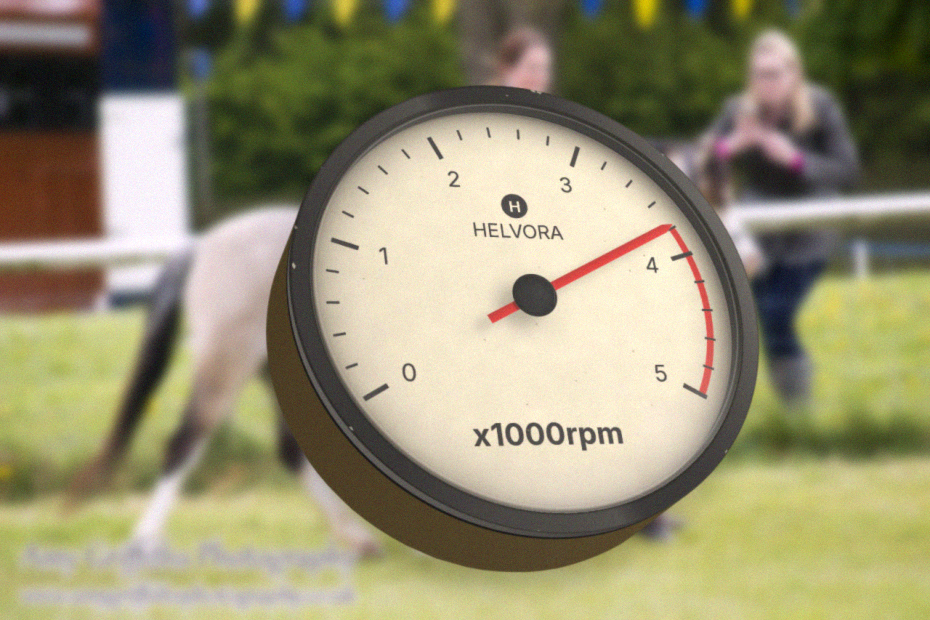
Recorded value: **3800** rpm
